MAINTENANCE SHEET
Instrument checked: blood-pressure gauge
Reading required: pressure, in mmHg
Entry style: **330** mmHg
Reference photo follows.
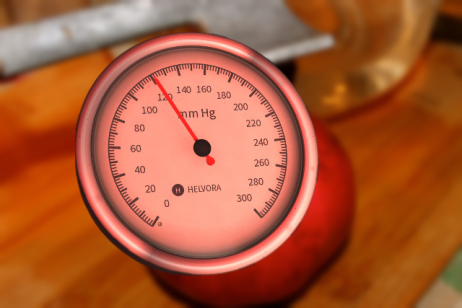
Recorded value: **120** mmHg
